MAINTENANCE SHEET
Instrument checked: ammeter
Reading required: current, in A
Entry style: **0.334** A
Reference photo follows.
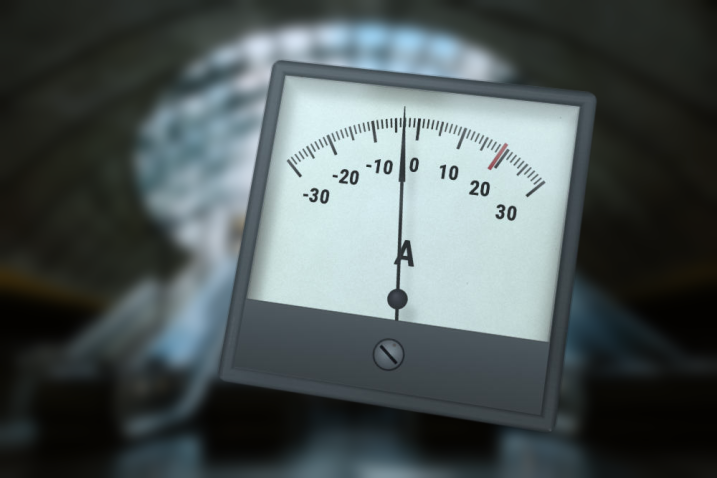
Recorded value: **-3** A
